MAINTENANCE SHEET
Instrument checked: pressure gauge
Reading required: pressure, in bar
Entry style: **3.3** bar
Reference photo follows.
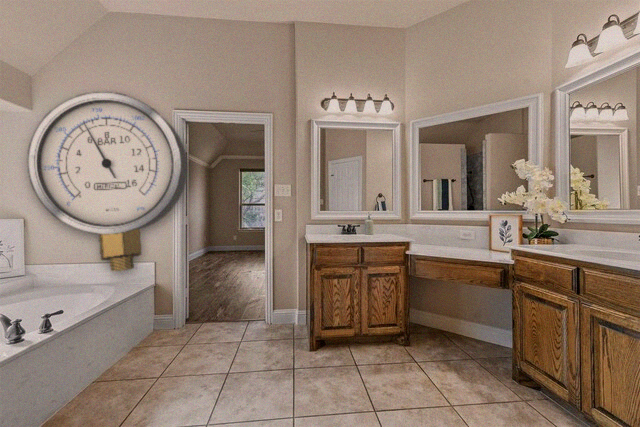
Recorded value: **6.5** bar
